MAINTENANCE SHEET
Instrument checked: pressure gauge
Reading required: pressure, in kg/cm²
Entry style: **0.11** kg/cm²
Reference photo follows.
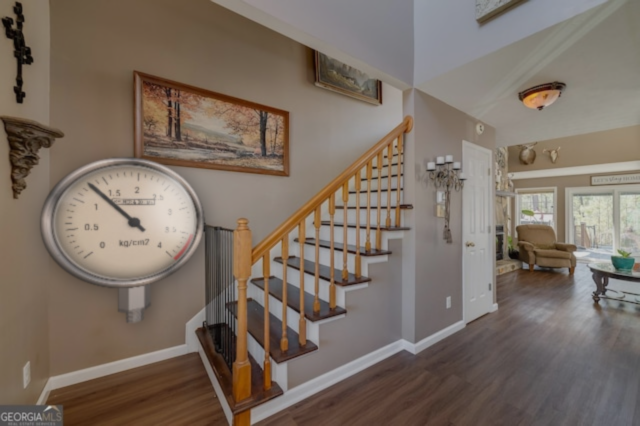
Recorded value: **1.3** kg/cm²
